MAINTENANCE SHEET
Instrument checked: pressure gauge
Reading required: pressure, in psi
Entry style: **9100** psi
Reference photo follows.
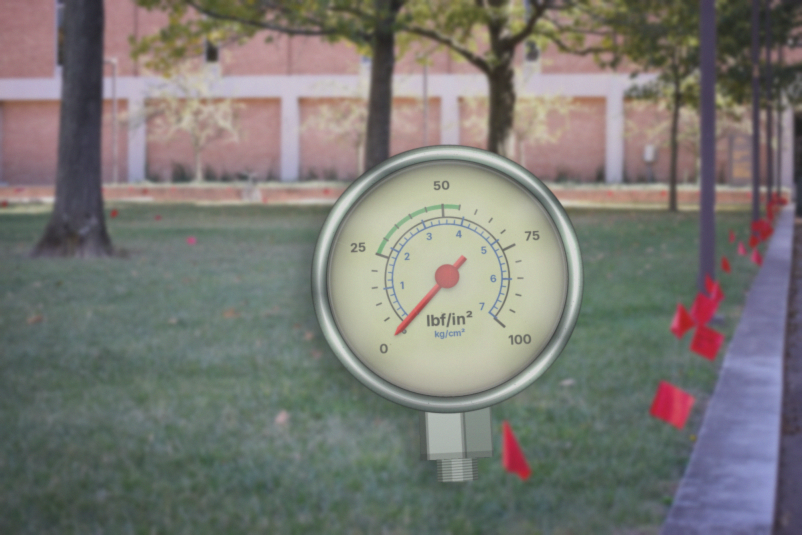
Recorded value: **0** psi
